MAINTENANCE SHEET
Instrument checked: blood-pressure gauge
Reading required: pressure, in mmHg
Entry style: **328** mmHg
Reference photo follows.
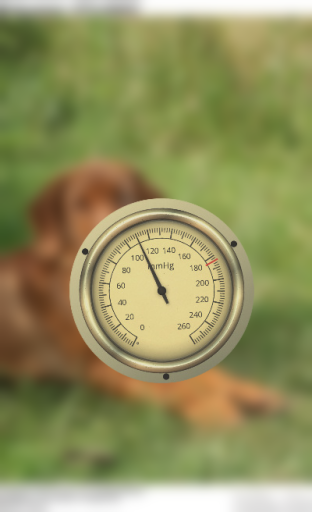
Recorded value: **110** mmHg
